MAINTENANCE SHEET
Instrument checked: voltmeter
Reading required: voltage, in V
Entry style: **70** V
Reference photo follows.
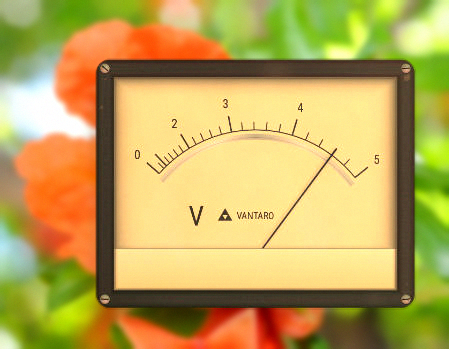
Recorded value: **4.6** V
